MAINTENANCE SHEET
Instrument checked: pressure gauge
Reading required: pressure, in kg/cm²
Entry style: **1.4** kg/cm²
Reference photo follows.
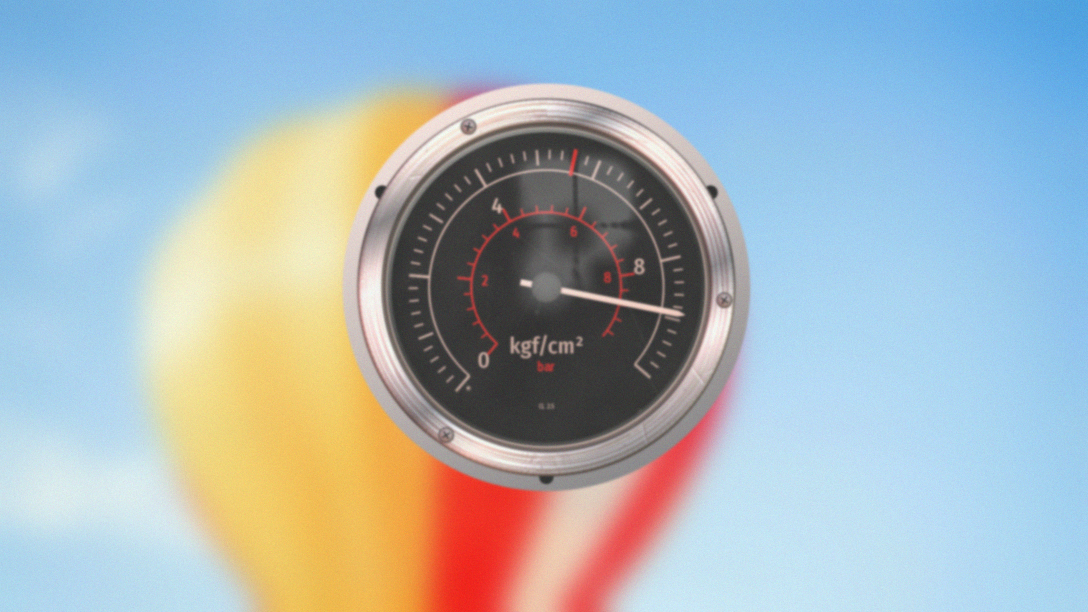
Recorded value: **8.9** kg/cm²
